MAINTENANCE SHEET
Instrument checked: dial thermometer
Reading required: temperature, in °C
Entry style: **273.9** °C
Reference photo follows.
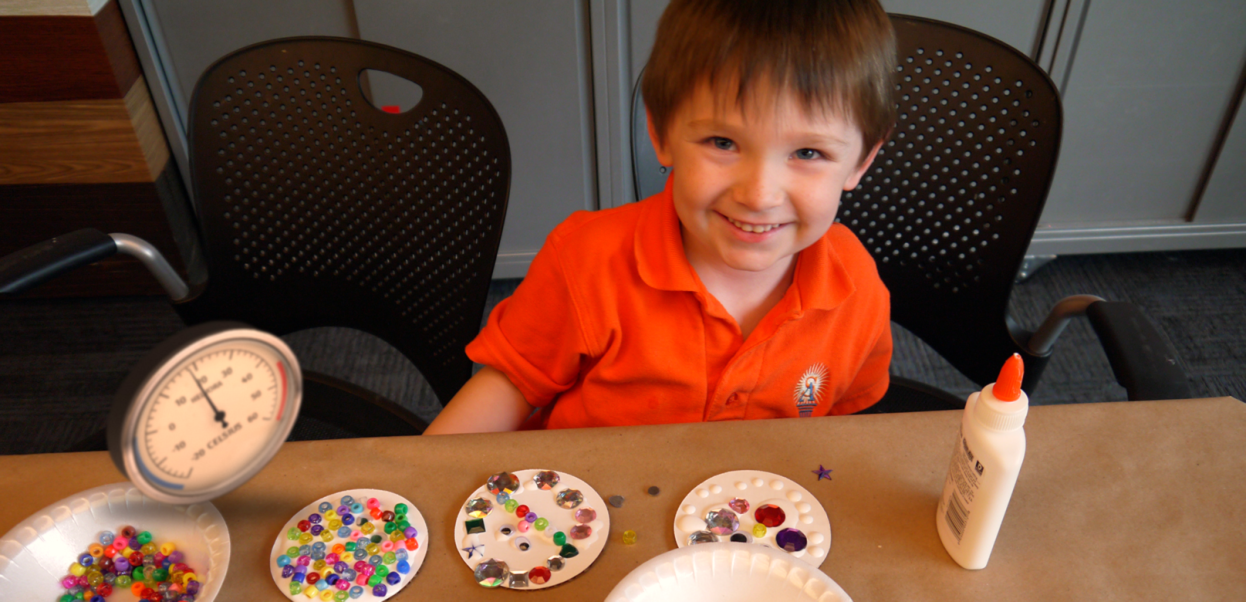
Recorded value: **18** °C
